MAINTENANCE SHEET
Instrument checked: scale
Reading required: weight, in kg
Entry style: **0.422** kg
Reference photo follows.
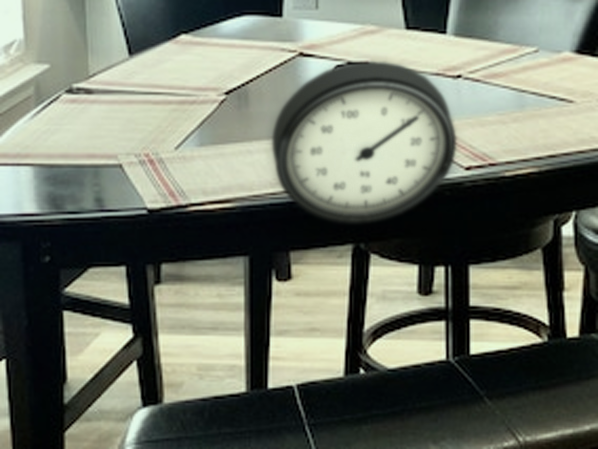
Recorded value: **10** kg
